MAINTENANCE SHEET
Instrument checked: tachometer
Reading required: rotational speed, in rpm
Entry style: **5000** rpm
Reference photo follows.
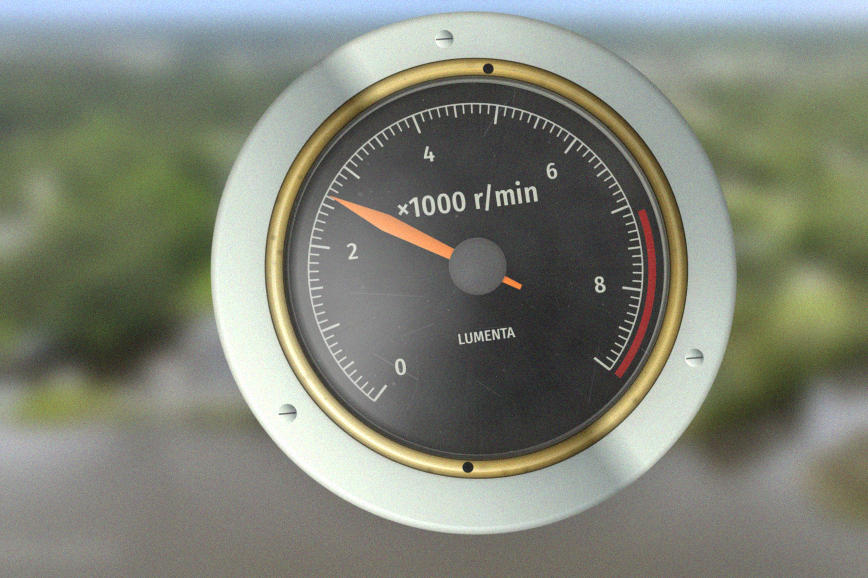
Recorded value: **2600** rpm
